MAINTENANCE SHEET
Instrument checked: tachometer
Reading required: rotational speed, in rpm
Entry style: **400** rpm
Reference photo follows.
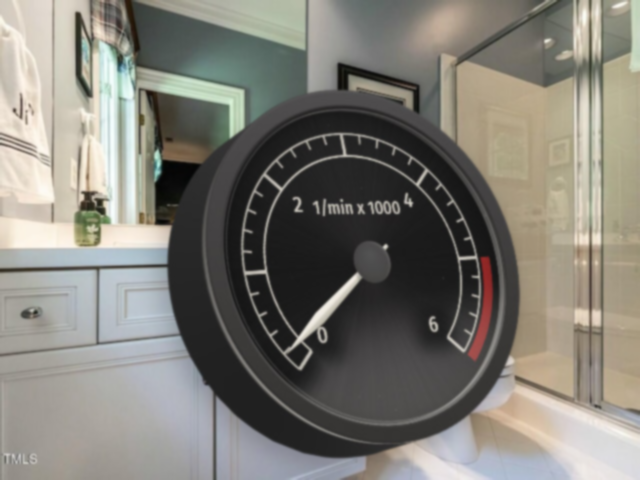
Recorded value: **200** rpm
